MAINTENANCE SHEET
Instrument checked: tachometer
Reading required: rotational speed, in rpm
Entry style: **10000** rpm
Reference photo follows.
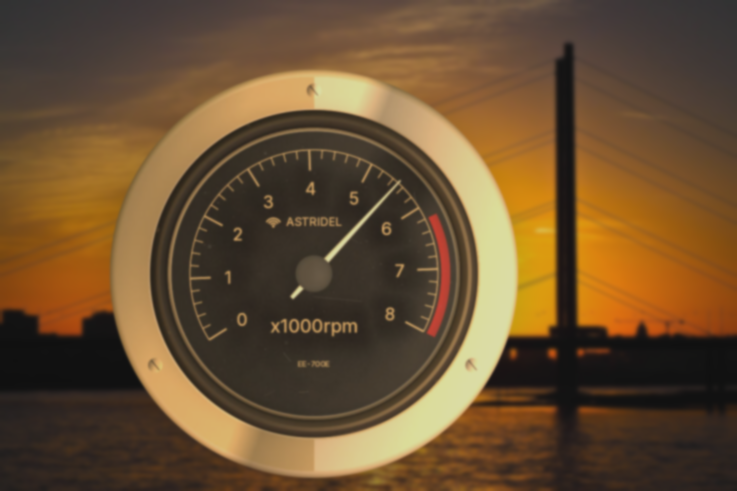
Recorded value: **5500** rpm
